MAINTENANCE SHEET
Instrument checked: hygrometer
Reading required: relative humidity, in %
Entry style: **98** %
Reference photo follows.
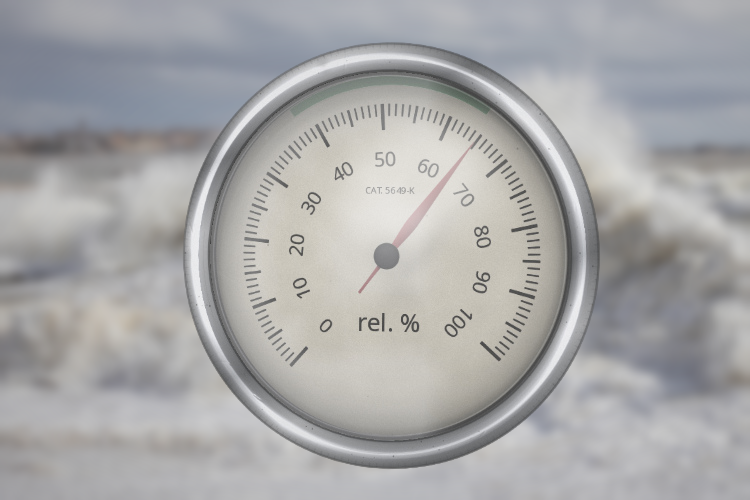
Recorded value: **65** %
